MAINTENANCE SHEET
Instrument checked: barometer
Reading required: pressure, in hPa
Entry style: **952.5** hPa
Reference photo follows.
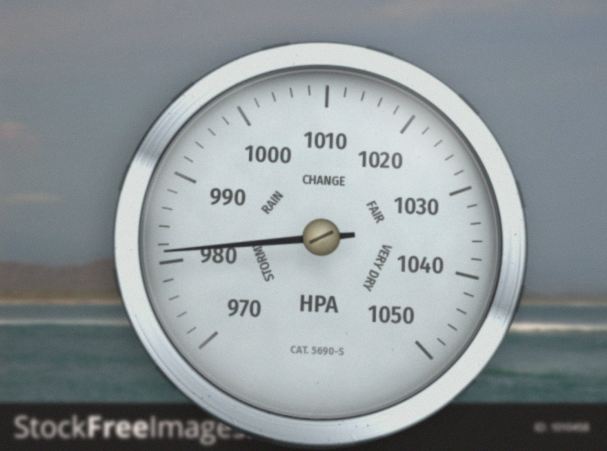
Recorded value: **981** hPa
